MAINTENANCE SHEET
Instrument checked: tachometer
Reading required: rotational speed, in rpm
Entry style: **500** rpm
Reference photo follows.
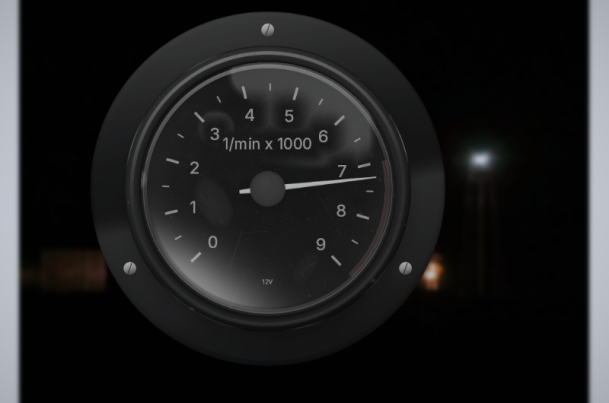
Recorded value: **7250** rpm
